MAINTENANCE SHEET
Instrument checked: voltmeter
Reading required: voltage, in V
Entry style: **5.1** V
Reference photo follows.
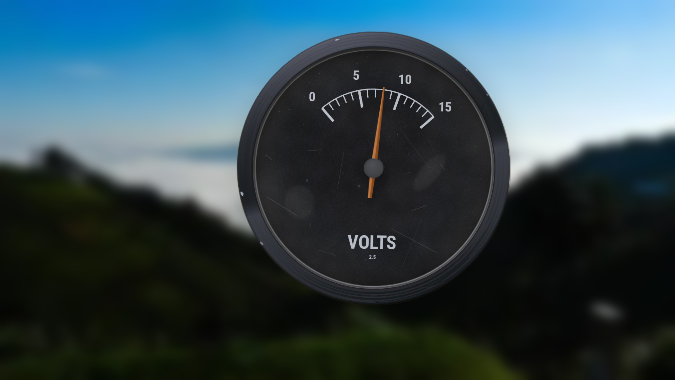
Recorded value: **8** V
